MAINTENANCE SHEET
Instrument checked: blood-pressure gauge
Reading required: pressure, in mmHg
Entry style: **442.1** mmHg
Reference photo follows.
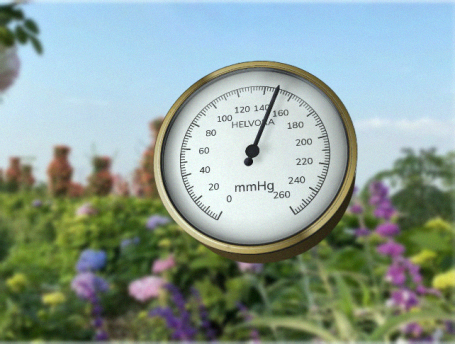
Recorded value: **150** mmHg
